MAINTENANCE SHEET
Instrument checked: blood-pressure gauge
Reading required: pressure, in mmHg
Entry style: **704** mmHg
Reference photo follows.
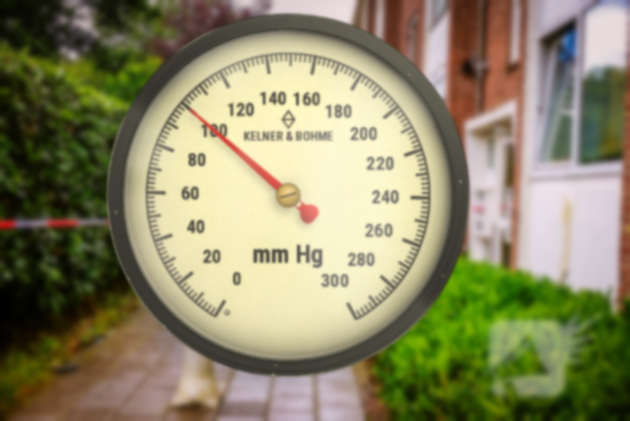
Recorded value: **100** mmHg
